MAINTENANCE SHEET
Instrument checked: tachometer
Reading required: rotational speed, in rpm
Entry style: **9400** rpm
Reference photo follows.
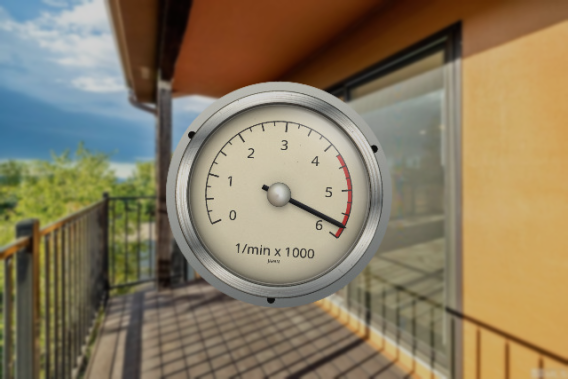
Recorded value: **5750** rpm
